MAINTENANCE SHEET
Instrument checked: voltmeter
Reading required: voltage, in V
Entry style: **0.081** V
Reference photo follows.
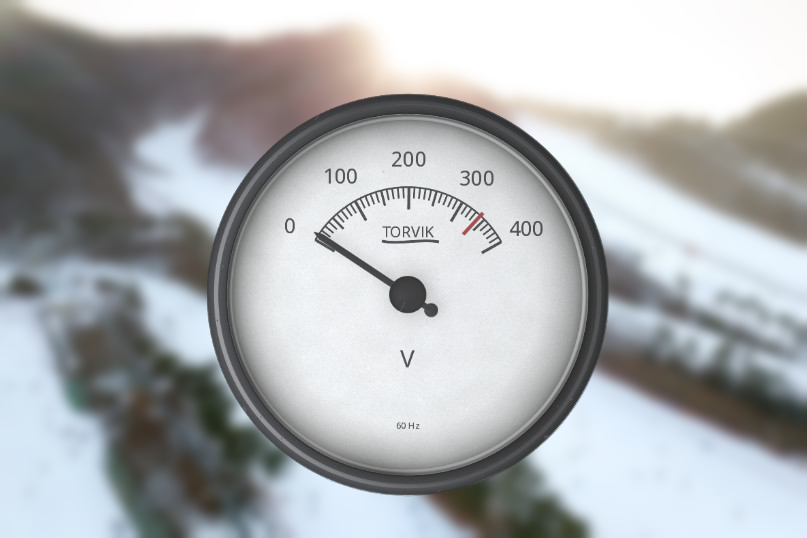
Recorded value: **10** V
